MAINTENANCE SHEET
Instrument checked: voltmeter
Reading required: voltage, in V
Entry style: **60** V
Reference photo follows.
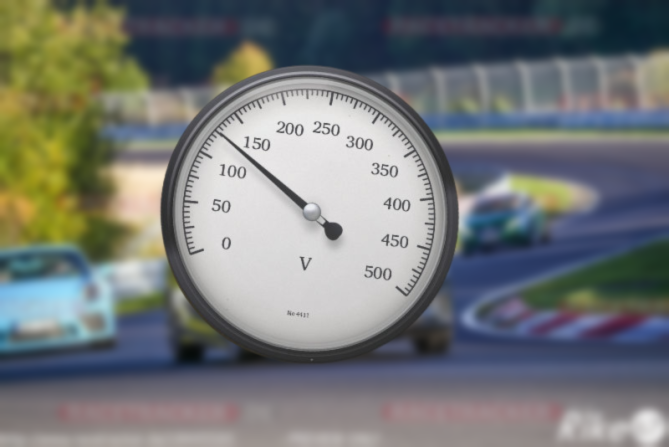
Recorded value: **125** V
